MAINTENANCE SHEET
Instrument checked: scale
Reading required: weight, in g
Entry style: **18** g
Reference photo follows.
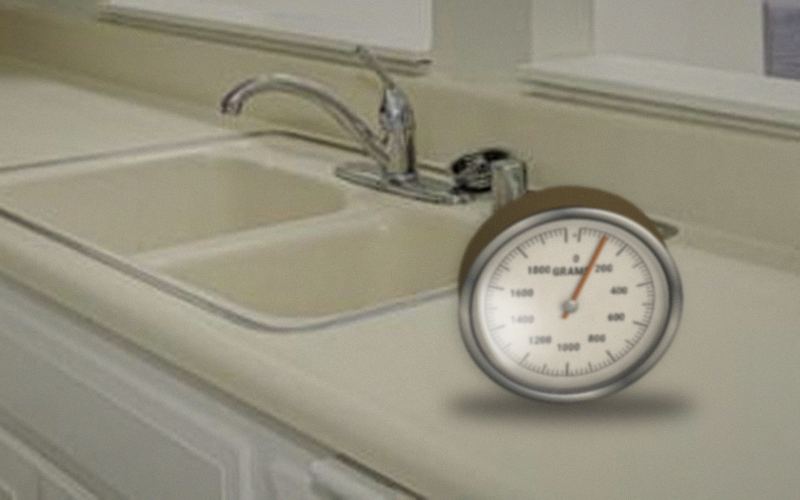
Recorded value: **100** g
